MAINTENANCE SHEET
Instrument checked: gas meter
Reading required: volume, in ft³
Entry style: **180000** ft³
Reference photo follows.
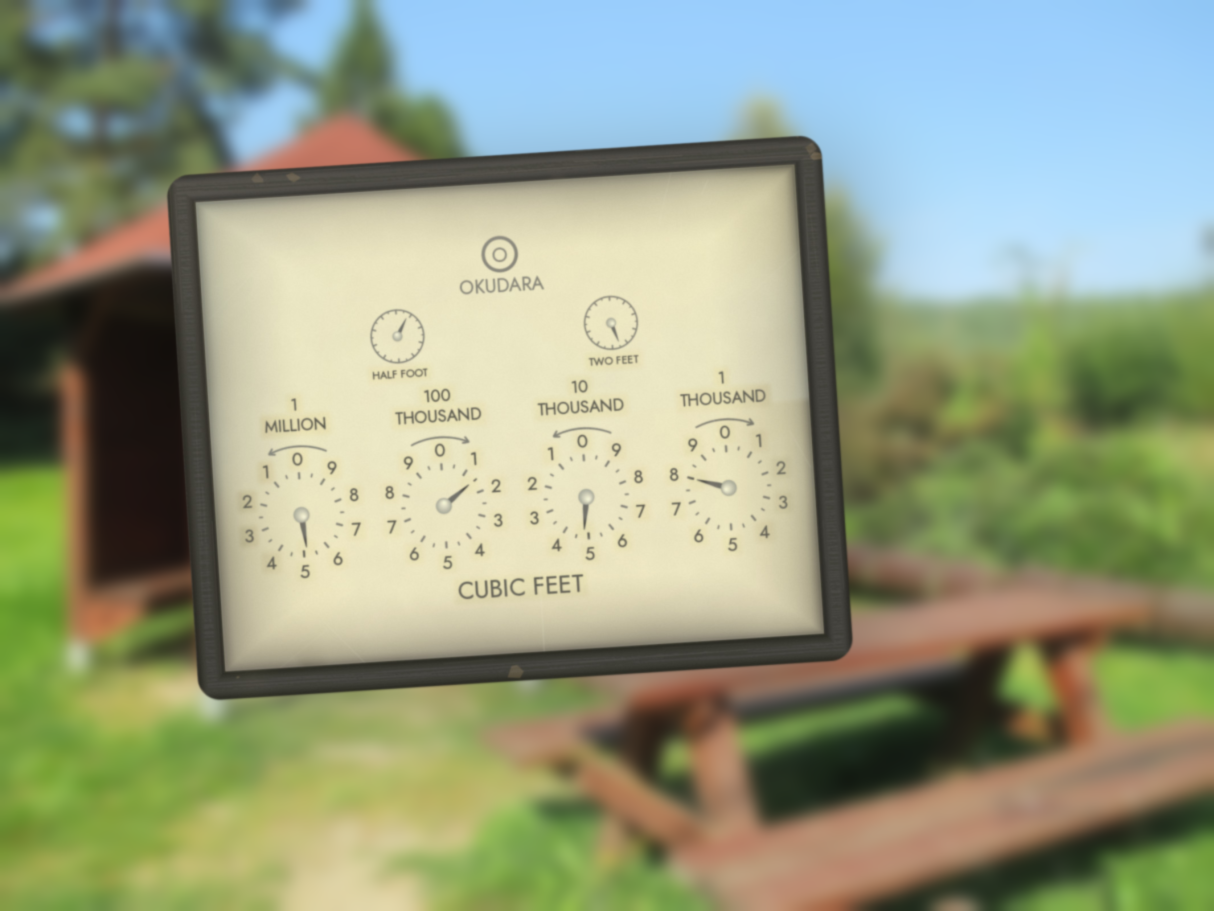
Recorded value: **514800** ft³
